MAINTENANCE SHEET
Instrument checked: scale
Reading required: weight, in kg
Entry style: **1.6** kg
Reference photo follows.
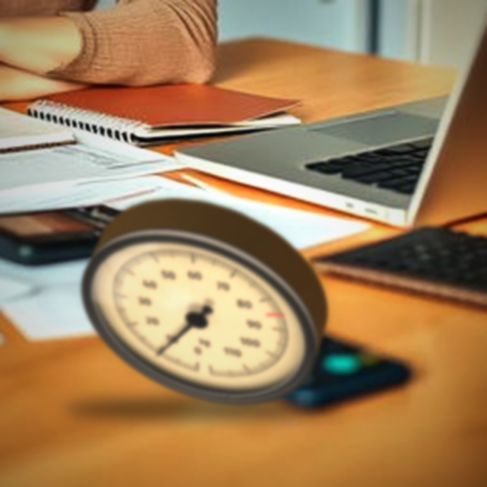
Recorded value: **10** kg
